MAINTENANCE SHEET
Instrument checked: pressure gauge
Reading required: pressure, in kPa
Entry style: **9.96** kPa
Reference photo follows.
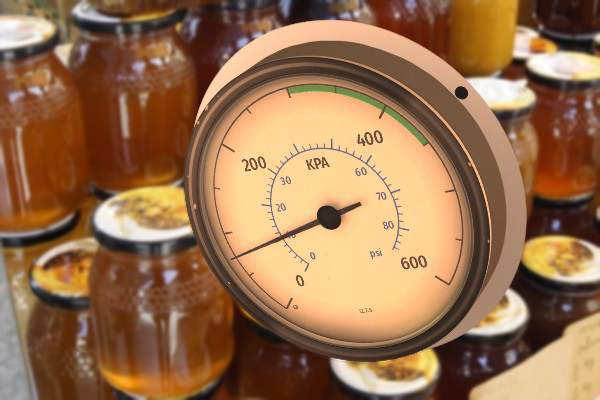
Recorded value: **75** kPa
